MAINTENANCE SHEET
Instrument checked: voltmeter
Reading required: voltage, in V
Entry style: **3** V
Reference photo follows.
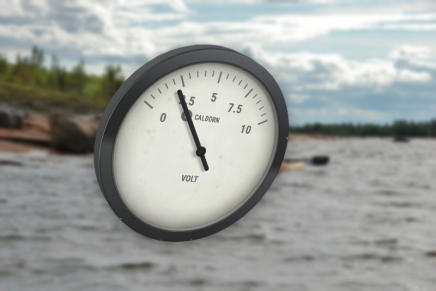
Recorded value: **2** V
